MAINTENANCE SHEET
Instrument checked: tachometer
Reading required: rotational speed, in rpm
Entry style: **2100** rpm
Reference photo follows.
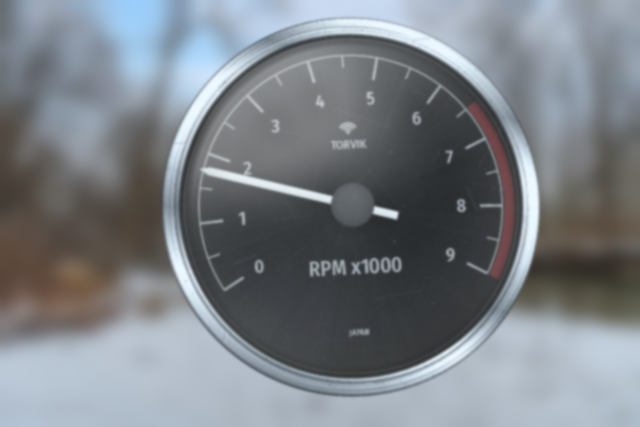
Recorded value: **1750** rpm
